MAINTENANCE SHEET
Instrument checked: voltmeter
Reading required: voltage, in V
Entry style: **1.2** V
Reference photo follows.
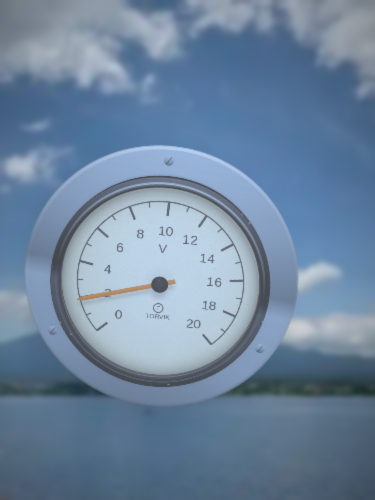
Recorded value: **2** V
